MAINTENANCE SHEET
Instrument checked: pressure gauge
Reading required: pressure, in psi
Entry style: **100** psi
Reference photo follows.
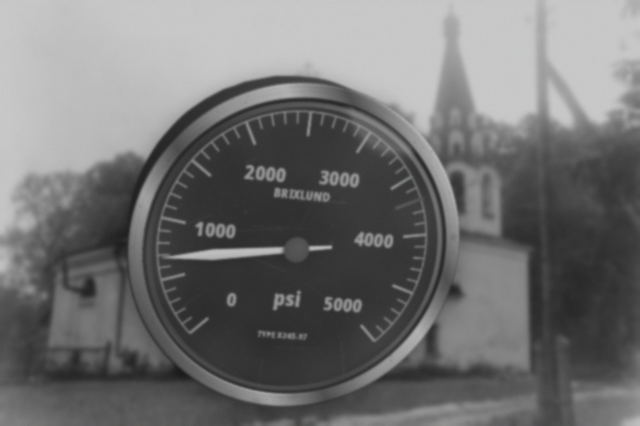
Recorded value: **700** psi
